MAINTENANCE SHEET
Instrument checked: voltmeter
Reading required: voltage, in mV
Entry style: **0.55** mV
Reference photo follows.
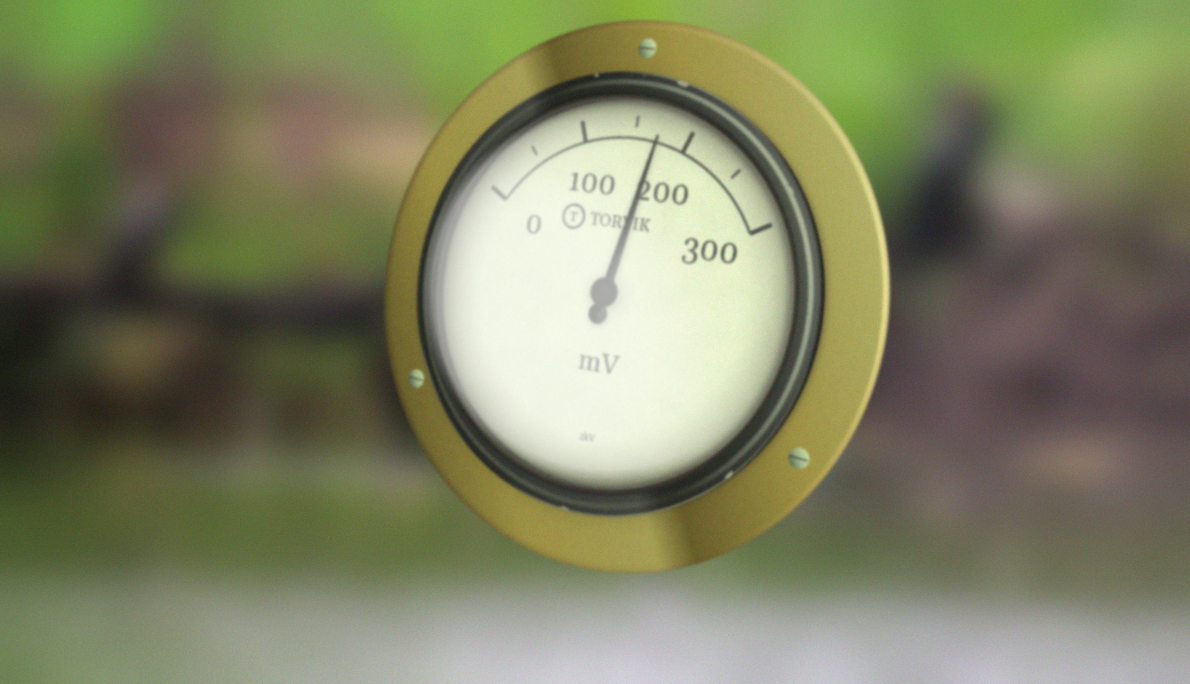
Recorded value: **175** mV
